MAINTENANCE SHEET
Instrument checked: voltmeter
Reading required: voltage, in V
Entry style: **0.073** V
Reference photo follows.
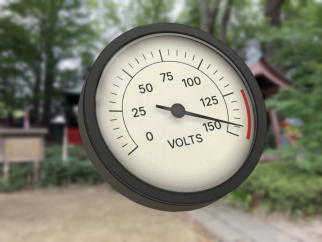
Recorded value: **145** V
